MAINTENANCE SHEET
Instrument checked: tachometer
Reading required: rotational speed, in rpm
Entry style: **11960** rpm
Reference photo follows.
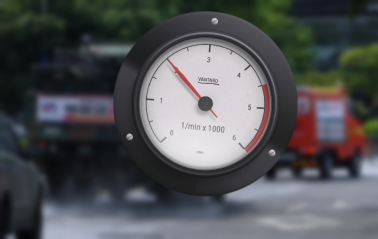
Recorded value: **2000** rpm
